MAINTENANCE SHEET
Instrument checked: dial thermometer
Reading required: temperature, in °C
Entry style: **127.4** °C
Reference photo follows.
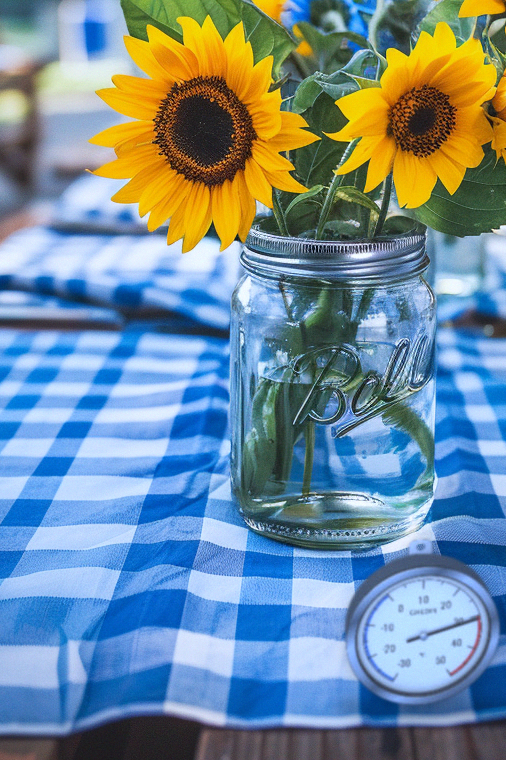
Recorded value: **30** °C
